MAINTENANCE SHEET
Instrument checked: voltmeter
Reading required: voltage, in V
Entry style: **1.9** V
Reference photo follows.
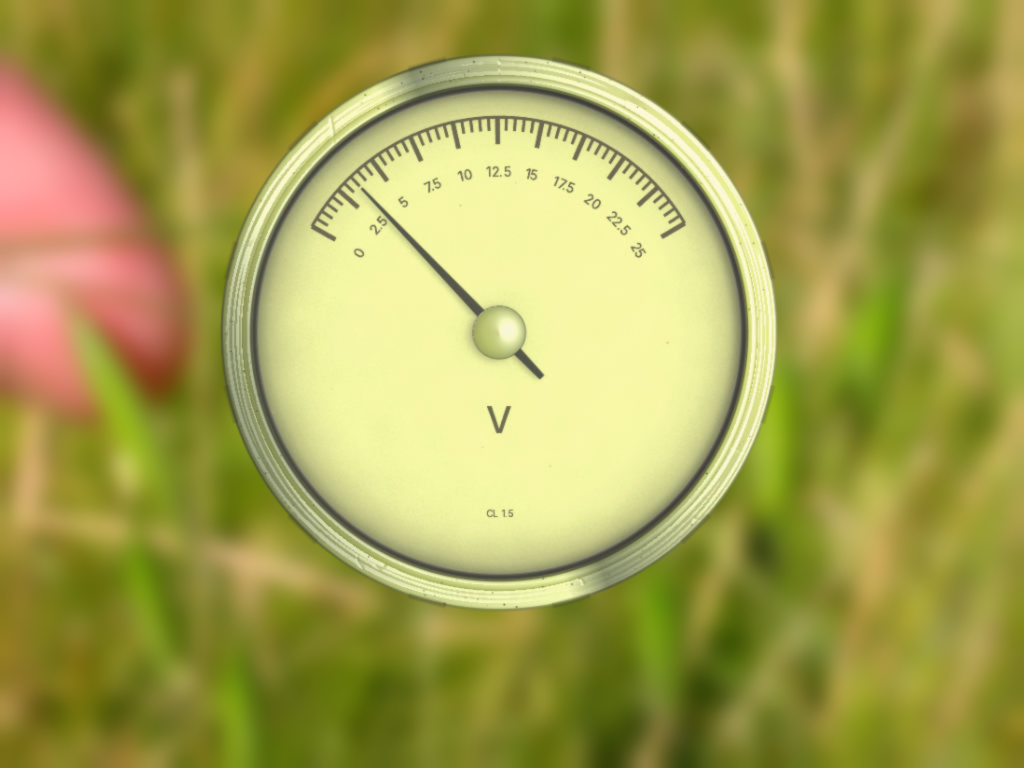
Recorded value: **3.5** V
